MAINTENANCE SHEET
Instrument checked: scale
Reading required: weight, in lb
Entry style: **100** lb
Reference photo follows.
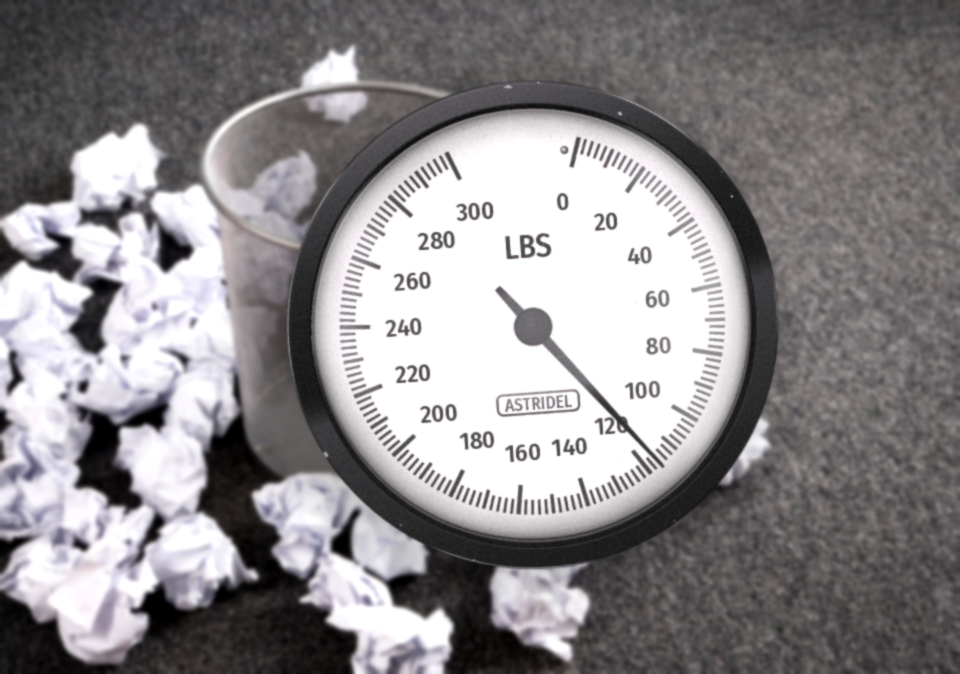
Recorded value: **116** lb
